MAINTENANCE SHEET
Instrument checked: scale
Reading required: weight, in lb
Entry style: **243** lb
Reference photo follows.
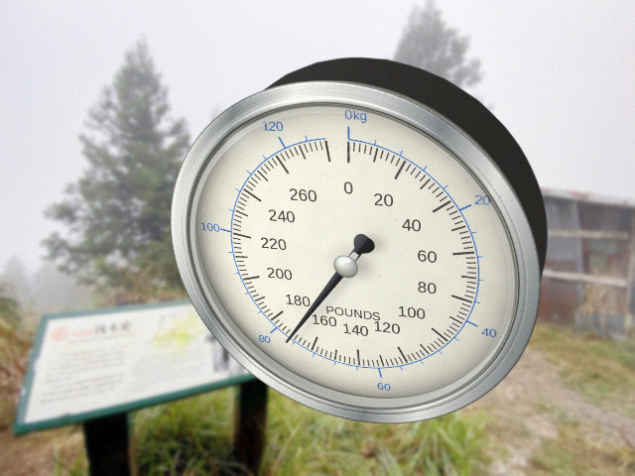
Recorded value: **170** lb
